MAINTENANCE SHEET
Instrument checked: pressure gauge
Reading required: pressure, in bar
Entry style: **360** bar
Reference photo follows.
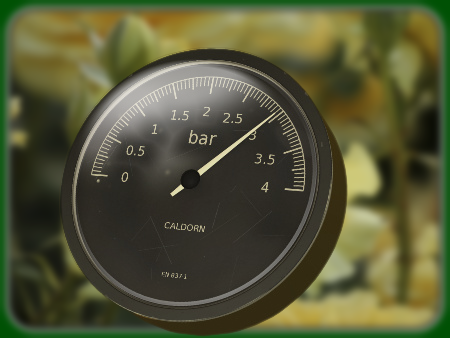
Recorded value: **3** bar
